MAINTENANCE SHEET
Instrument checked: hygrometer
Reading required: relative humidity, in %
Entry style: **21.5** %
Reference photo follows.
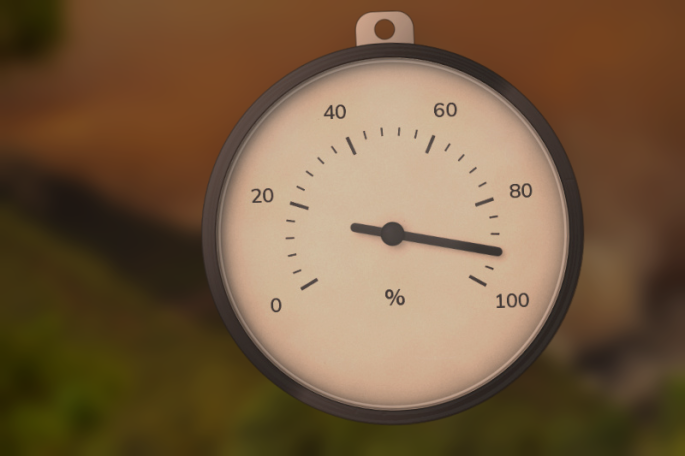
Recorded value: **92** %
